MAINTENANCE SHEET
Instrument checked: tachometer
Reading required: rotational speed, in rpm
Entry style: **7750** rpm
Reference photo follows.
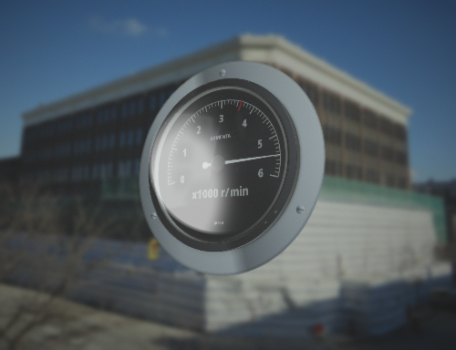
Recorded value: **5500** rpm
